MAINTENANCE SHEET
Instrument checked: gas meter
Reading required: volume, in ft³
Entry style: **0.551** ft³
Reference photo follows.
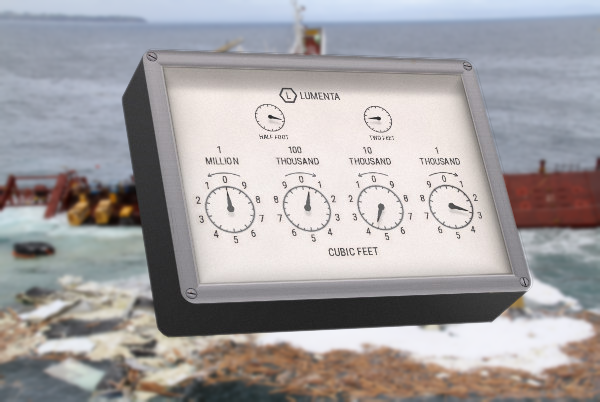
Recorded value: **4300** ft³
